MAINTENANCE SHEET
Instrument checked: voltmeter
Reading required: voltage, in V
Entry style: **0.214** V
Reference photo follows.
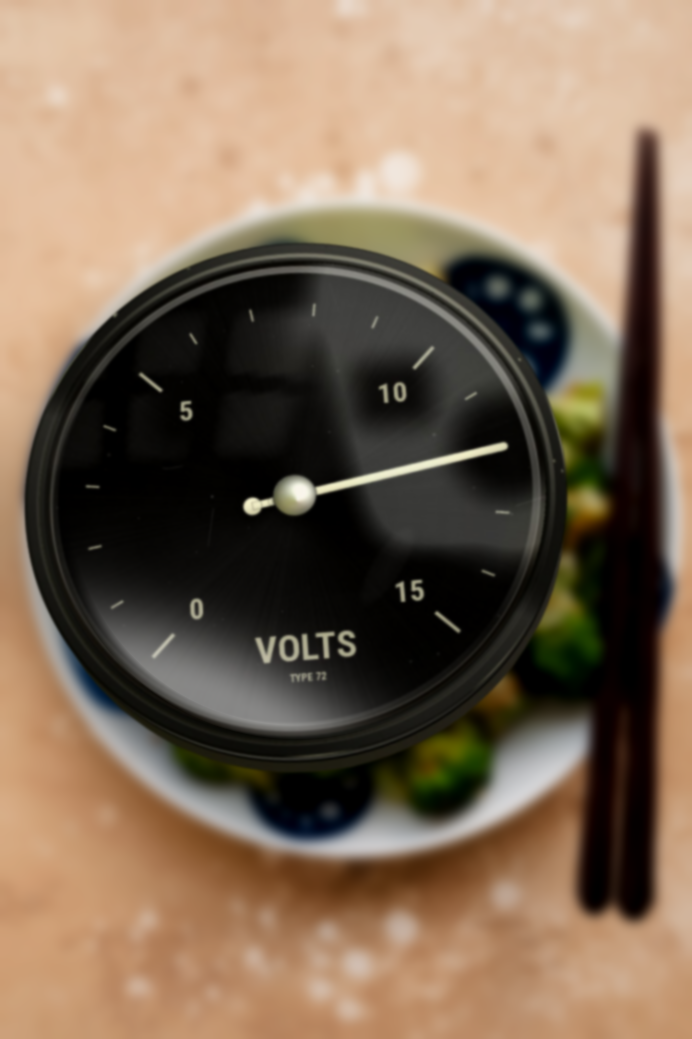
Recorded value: **12** V
